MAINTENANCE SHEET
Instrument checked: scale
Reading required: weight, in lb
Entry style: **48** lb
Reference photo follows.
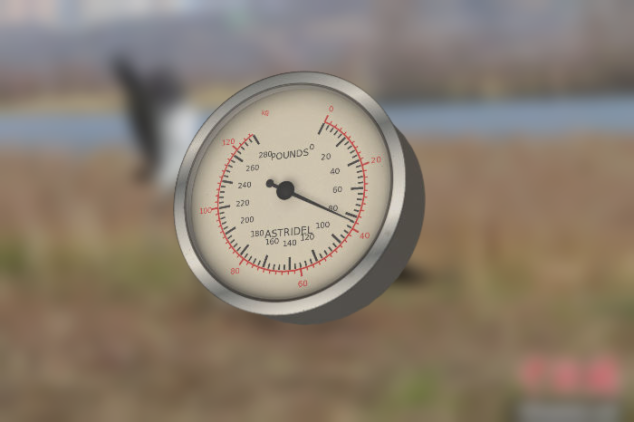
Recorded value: **84** lb
